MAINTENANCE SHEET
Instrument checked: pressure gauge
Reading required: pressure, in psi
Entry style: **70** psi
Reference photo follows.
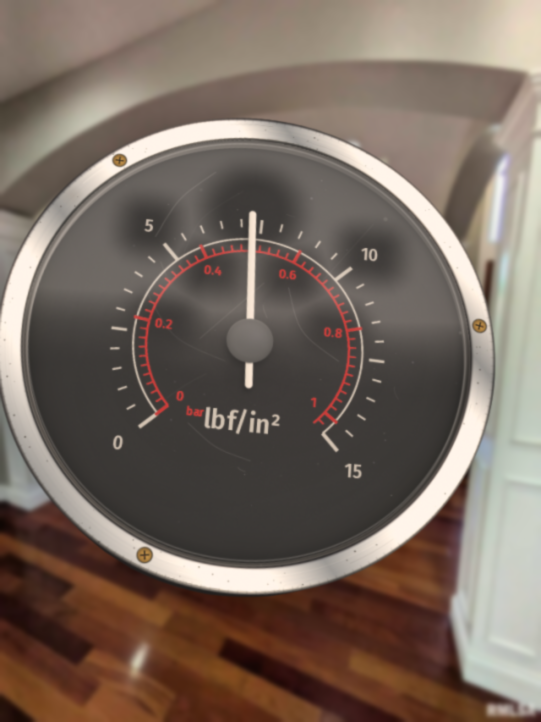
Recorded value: **7.25** psi
